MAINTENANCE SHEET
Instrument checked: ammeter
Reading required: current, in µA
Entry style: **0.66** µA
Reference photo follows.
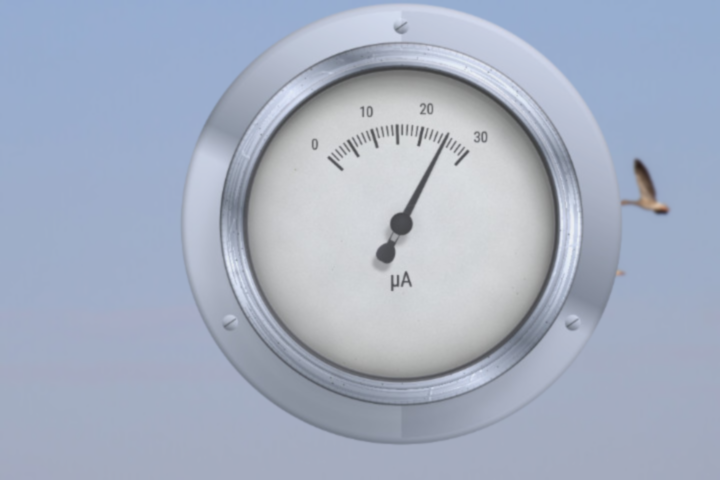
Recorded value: **25** µA
